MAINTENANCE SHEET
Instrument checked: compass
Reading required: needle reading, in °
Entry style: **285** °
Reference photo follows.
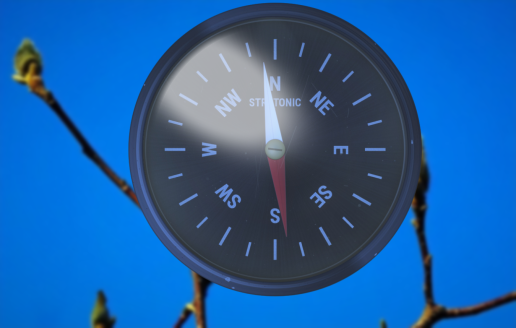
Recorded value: **172.5** °
